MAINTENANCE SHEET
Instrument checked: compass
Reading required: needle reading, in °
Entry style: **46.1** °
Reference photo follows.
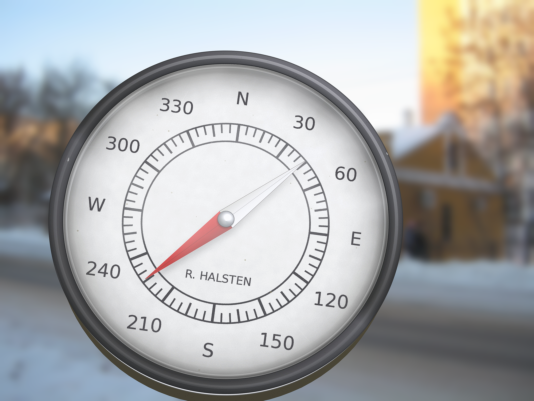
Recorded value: **225** °
